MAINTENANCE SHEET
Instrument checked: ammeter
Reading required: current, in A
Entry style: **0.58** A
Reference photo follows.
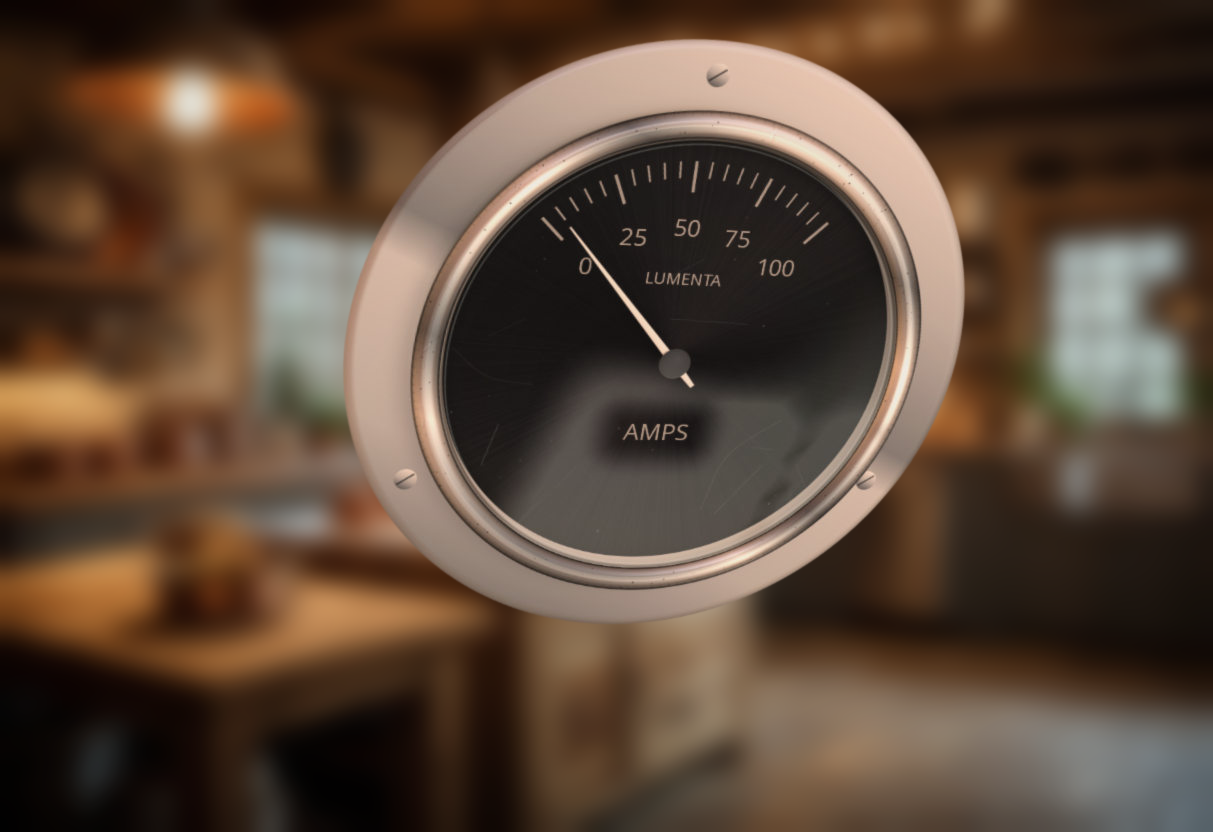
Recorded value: **5** A
